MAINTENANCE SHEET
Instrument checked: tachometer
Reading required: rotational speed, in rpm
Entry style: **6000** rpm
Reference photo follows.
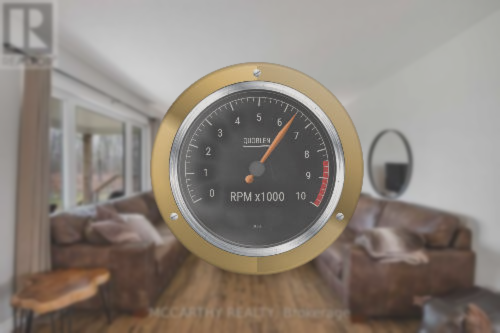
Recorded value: **6400** rpm
